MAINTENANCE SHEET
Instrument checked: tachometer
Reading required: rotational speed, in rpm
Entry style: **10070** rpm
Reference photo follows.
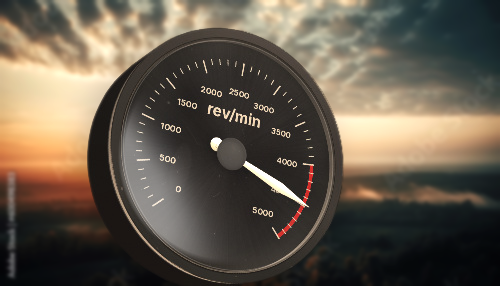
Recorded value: **4500** rpm
